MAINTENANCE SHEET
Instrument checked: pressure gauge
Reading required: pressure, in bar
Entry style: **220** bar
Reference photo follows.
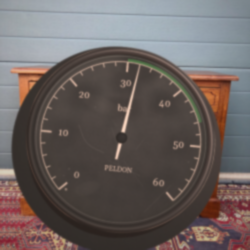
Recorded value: **32** bar
